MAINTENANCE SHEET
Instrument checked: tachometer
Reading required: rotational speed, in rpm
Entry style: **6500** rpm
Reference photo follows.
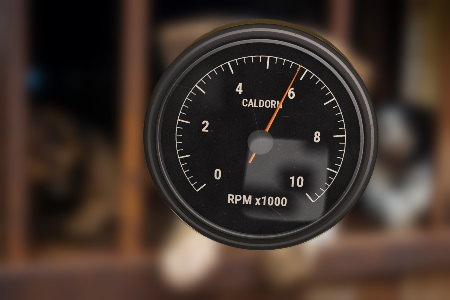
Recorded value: **5800** rpm
